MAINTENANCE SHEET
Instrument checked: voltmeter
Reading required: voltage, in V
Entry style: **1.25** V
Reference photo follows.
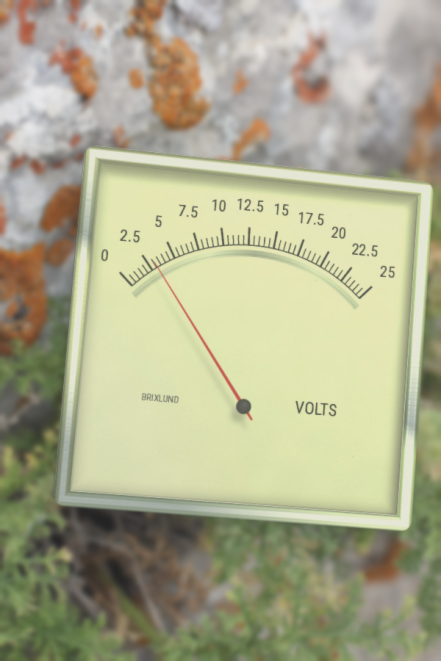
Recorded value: **3** V
